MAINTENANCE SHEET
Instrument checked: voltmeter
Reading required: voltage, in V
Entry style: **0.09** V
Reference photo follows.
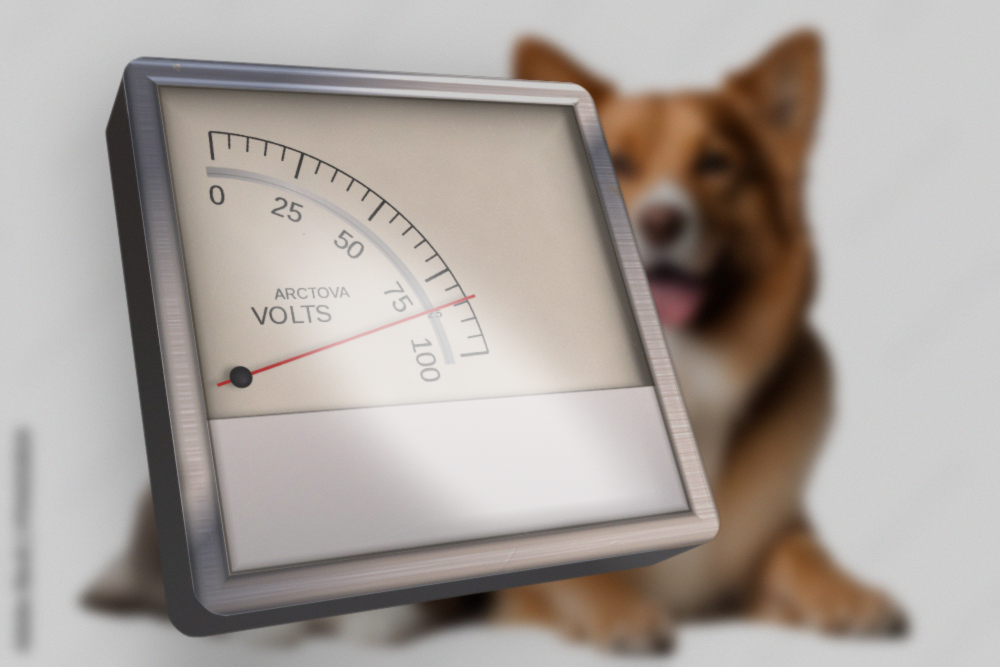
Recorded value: **85** V
